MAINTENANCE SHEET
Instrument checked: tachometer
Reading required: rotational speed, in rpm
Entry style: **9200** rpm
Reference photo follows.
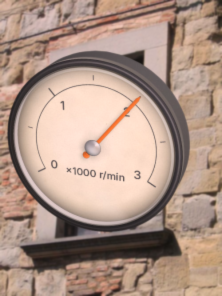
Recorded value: **2000** rpm
